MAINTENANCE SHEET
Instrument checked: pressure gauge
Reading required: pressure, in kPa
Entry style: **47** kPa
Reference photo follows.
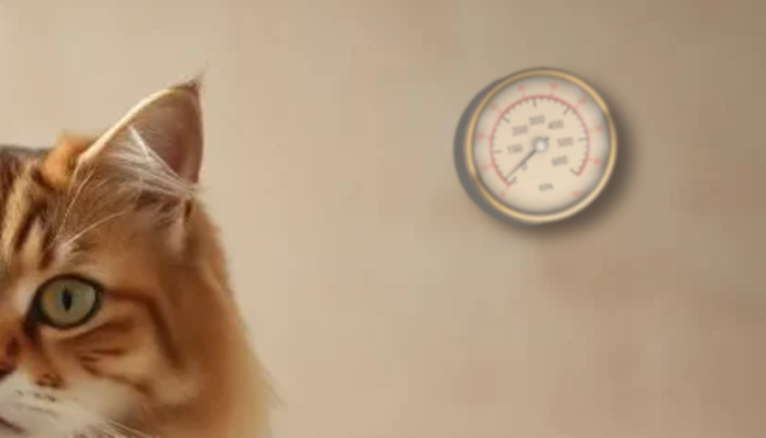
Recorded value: **20** kPa
